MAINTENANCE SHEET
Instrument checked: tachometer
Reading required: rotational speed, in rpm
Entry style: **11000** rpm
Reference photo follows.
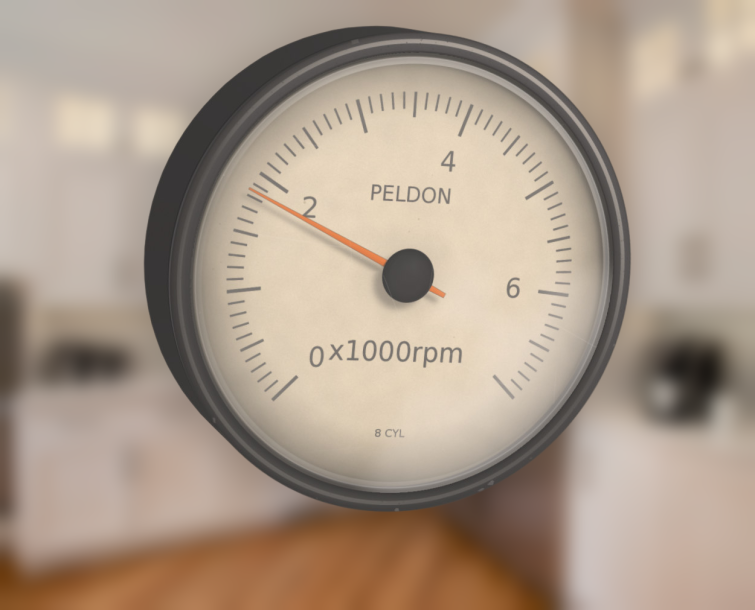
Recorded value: **1850** rpm
